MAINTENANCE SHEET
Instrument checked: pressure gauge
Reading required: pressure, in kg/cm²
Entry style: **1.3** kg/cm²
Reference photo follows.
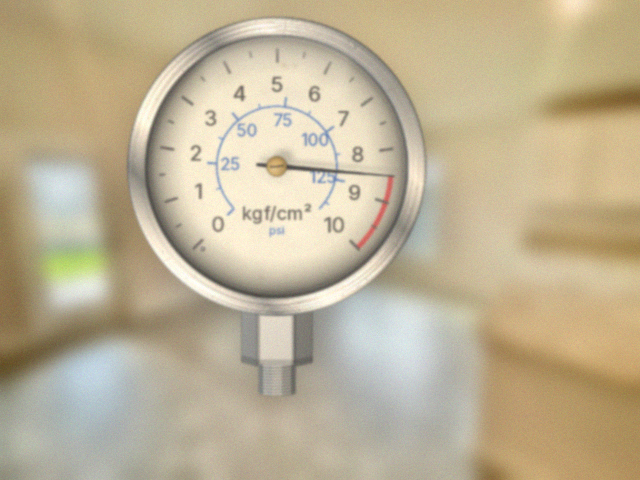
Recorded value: **8.5** kg/cm²
